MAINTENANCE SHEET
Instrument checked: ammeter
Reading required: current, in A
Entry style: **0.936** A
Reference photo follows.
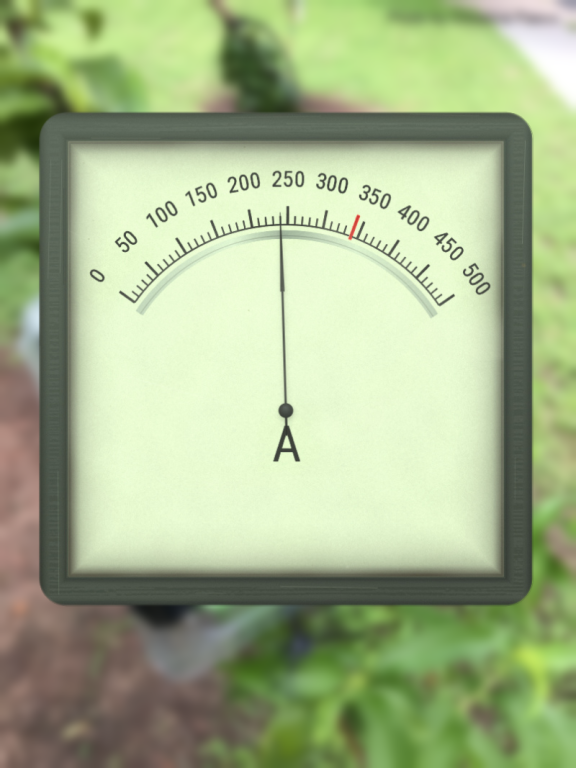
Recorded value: **240** A
